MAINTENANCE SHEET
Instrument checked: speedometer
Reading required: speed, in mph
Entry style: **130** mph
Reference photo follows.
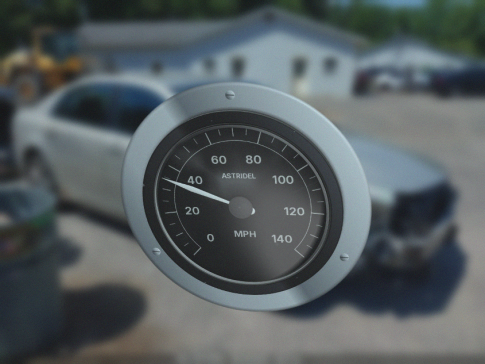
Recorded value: **35** mph
